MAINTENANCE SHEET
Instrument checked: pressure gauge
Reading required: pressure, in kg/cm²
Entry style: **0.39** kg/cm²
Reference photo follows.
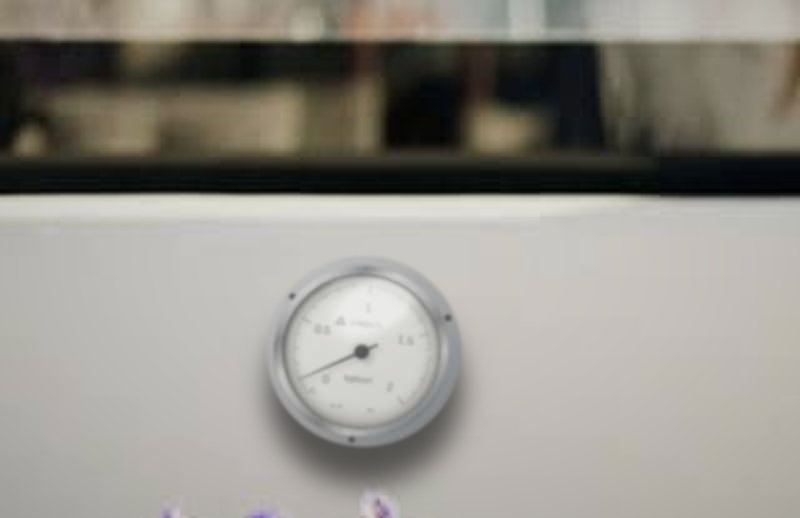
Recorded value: **0.1** kg/cm²
